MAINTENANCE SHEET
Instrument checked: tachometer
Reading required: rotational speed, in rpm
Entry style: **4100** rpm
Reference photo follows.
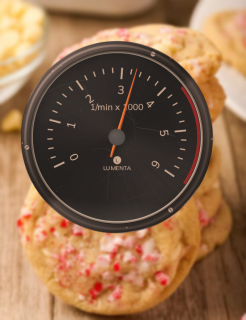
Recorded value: **3300** rpm
